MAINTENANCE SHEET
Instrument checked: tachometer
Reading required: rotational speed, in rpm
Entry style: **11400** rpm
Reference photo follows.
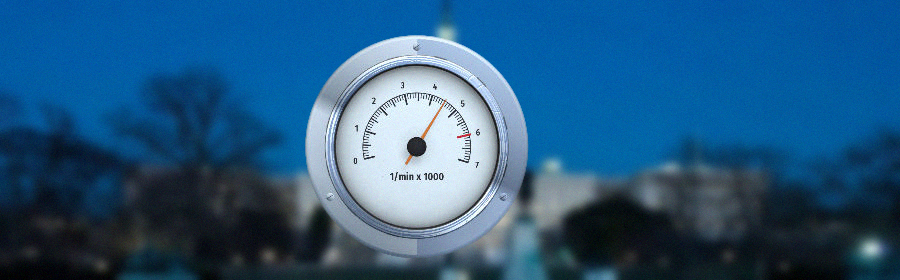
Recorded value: **4500** rpm
